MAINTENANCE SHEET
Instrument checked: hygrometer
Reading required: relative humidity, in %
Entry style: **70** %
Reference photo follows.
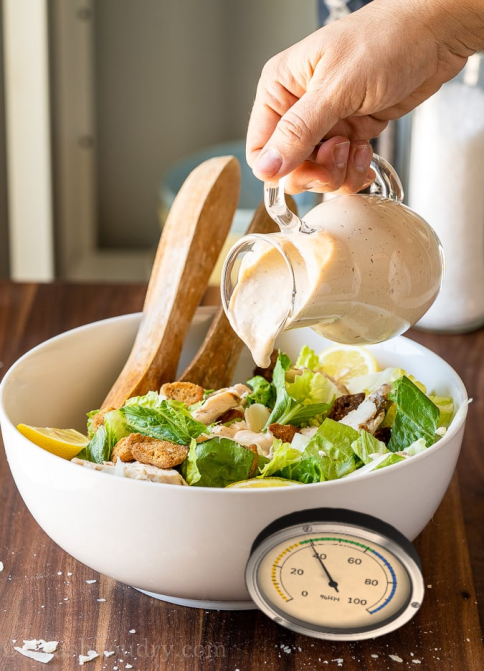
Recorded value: **40** %
